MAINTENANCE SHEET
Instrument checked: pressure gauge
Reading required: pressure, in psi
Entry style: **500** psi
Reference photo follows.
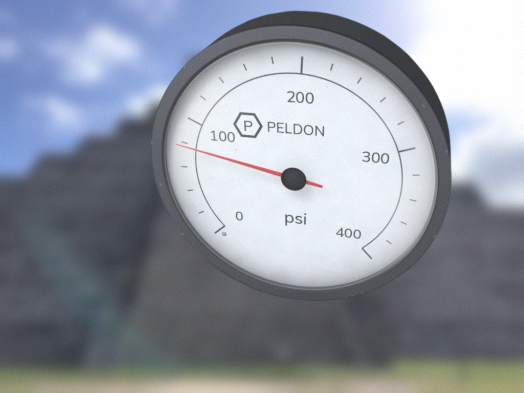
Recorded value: **80** psi
